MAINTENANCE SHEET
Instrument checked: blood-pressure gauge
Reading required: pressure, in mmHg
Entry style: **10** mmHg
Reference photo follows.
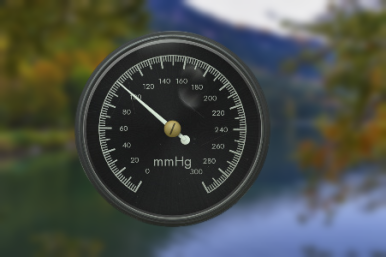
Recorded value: **100** mmHg
